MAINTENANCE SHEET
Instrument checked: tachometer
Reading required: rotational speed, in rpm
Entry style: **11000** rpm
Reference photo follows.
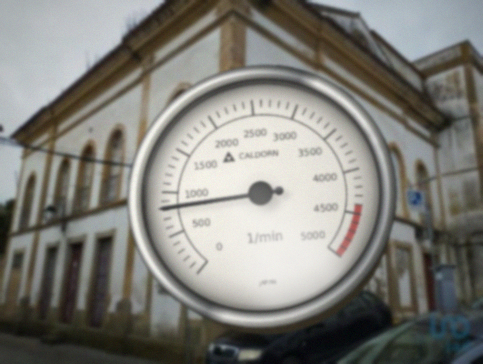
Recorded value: **800** rpm
